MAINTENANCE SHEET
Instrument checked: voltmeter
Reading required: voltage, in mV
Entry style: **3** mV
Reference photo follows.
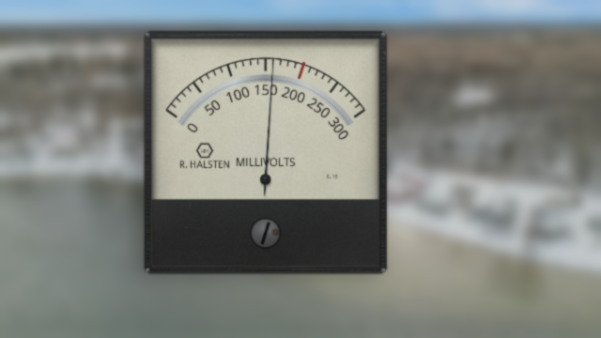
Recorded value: **160** mV
